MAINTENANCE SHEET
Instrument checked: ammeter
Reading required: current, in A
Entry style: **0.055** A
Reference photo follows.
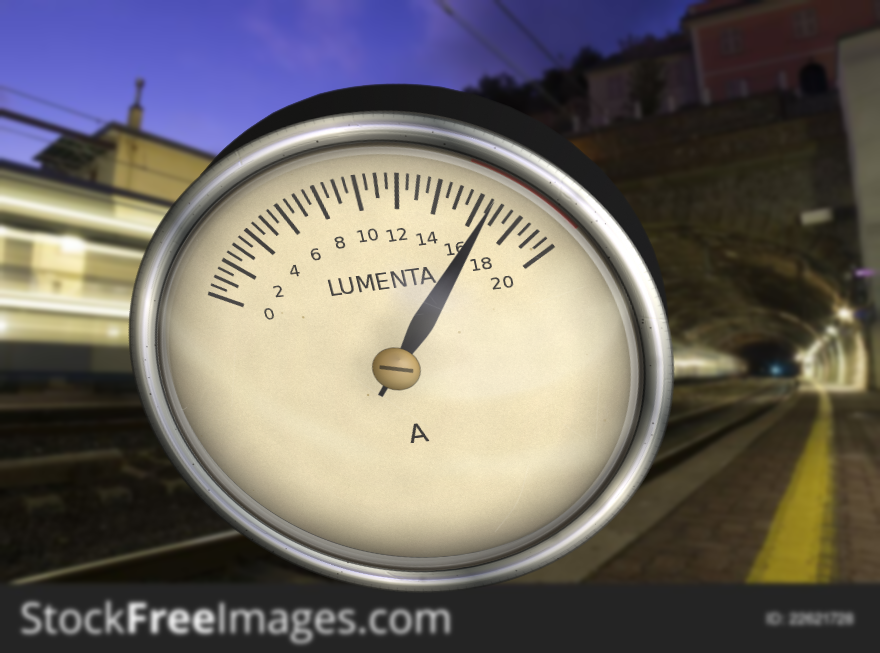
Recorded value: **16.5** A
